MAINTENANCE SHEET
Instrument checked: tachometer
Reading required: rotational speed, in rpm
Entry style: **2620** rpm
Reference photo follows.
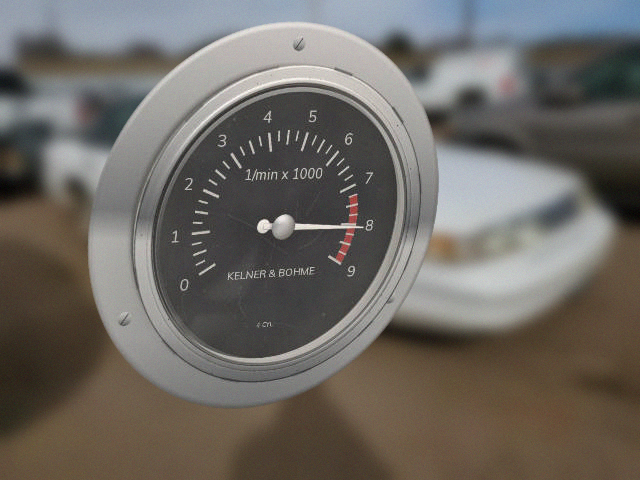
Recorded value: **8000** rpm
